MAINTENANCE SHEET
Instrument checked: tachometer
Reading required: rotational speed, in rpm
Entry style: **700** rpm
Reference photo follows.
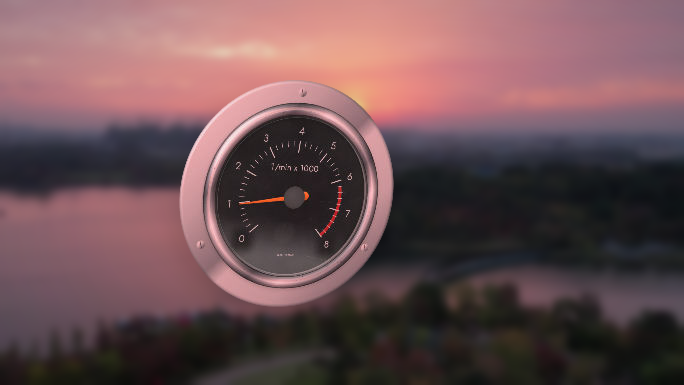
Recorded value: **1000** rpm
